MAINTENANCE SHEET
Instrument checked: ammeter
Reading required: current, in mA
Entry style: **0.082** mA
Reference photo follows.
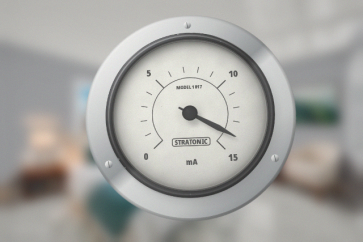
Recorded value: **14** mA
